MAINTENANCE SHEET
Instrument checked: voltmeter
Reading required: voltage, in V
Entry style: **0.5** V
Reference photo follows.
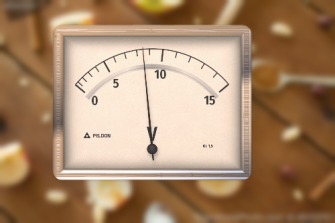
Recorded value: **8.5** V
